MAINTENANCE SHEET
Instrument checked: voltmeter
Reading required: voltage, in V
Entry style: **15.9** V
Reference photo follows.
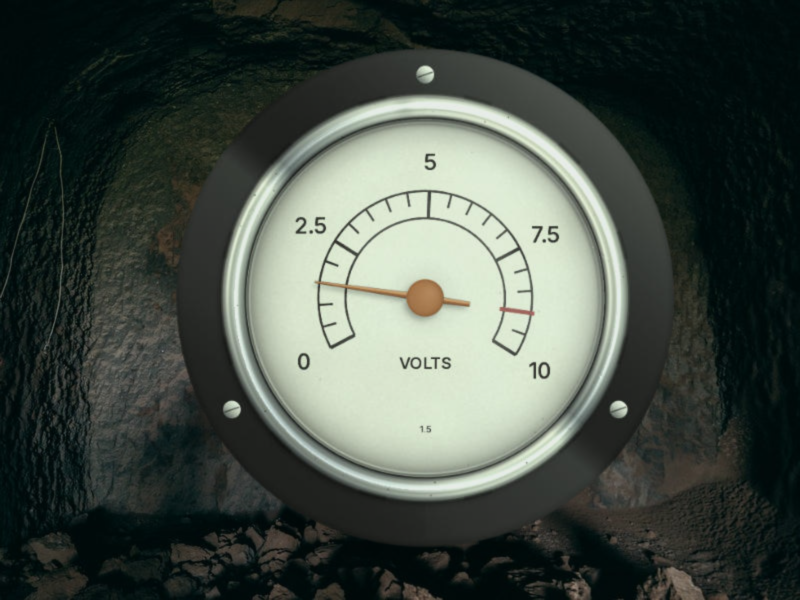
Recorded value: **1.5** V
